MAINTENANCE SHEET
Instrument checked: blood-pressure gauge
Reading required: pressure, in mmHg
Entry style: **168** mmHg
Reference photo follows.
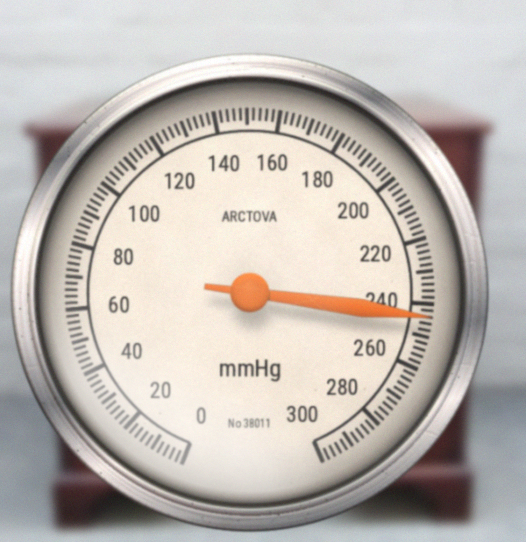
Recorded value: **244** mmHg
